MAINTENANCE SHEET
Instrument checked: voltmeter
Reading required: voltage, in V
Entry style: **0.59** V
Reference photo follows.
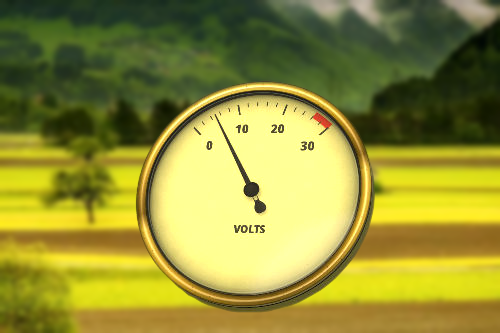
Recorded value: **5** V
